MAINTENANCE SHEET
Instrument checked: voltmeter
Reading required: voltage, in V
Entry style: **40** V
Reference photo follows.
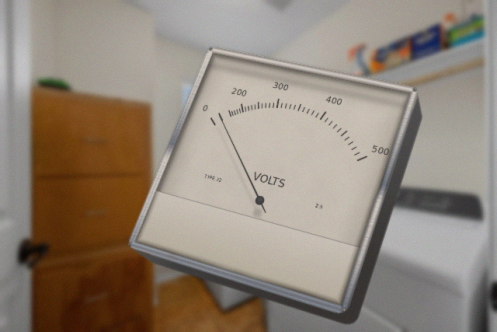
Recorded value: **100** V
